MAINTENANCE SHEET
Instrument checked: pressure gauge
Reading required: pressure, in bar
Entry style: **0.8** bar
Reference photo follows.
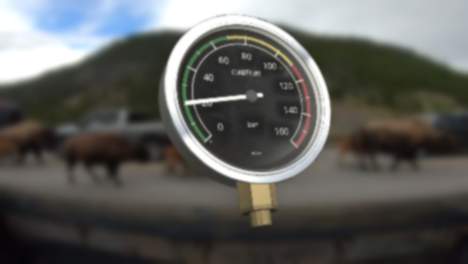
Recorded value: **20** bar
